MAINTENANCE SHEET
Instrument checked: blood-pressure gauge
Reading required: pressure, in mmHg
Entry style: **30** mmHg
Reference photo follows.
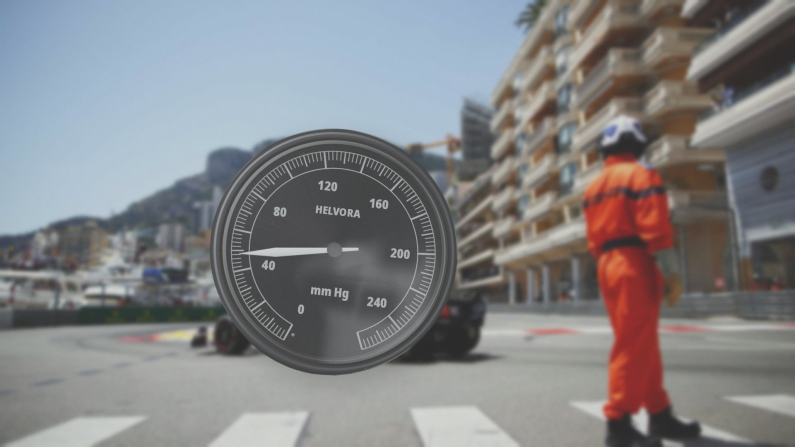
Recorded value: **48** mmHg
